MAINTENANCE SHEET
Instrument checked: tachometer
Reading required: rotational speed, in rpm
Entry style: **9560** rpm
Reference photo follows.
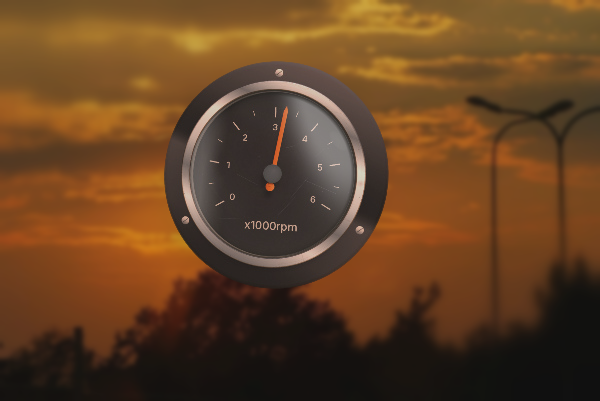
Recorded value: **3250** rpm
